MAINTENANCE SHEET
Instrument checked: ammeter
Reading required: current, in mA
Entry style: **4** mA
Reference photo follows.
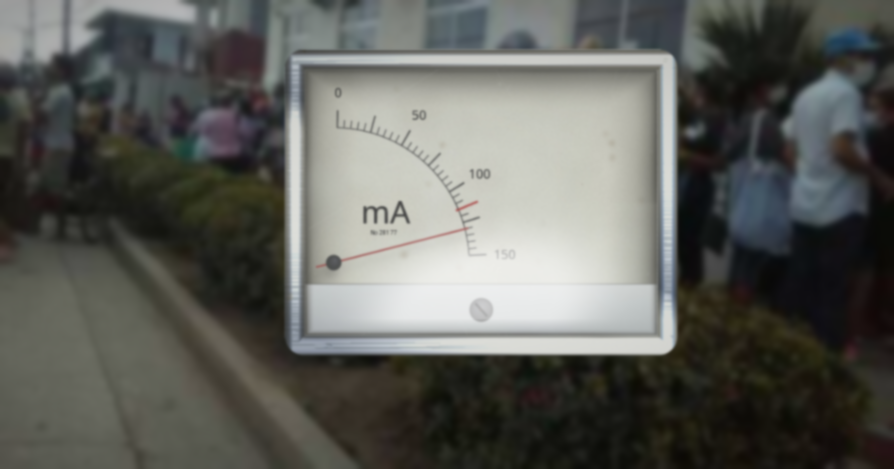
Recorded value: **130** mA
